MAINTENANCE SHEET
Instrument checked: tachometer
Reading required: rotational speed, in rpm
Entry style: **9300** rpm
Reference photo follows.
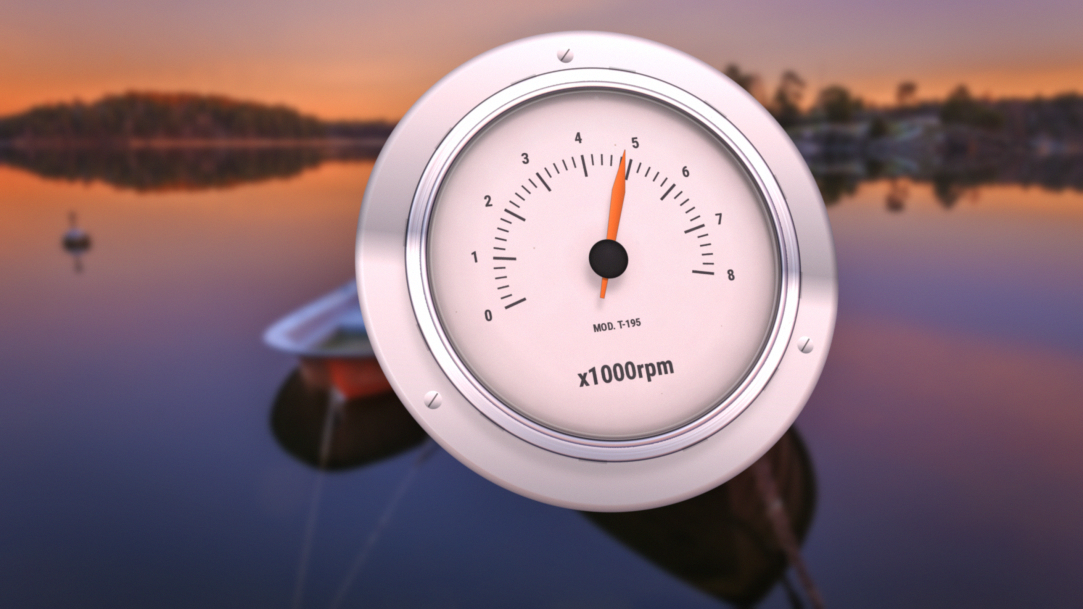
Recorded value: **4800** rpm
